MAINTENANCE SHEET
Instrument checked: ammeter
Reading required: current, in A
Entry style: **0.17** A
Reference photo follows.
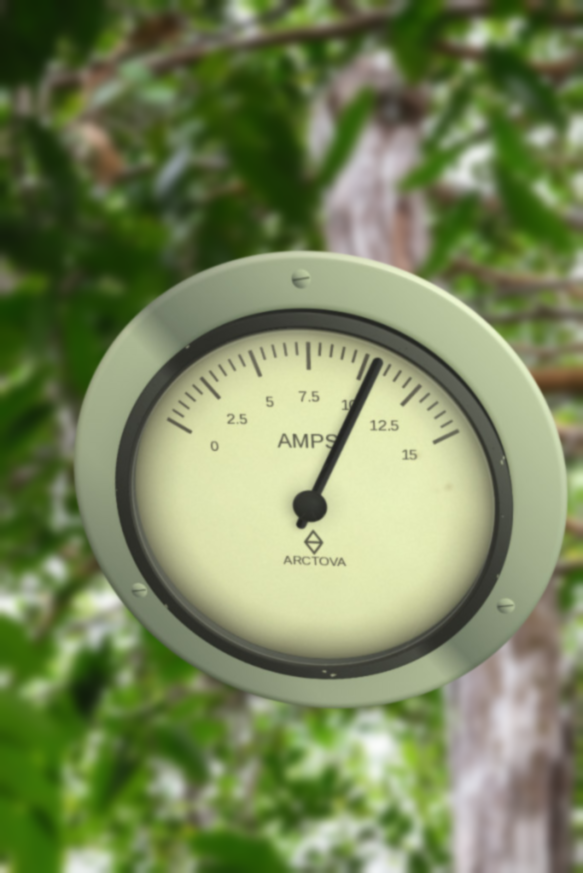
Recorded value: **10.5** A
